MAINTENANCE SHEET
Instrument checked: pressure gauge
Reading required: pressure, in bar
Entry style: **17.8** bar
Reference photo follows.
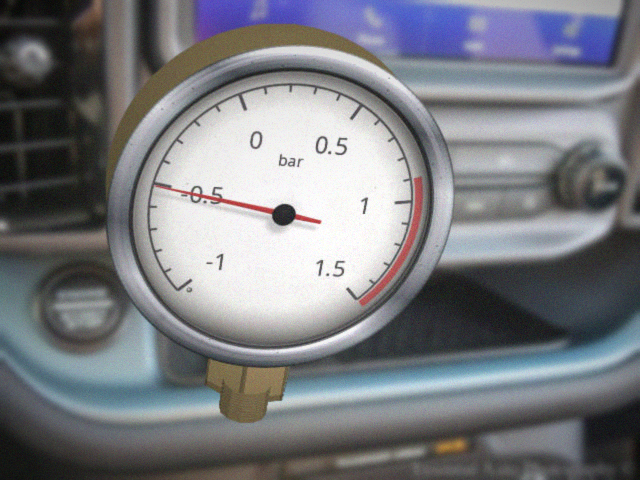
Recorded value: **-0.5** bar
